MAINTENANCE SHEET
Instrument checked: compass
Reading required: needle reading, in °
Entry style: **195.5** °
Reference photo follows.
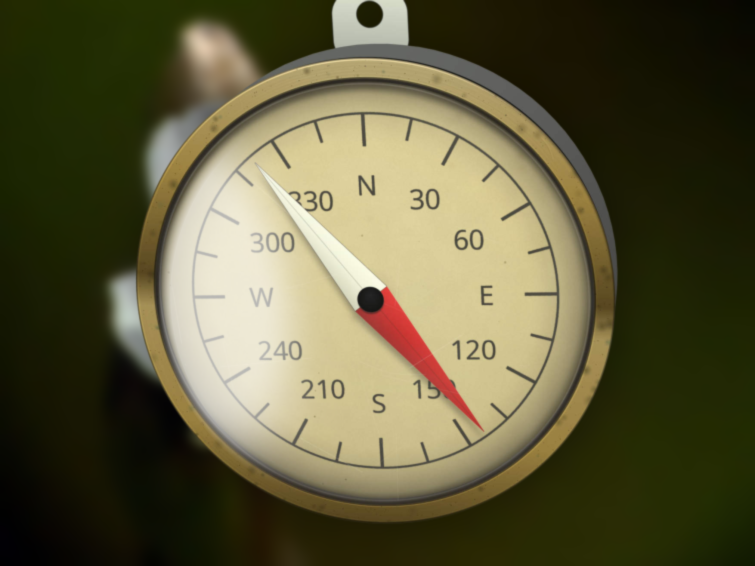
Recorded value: **142.5** °
